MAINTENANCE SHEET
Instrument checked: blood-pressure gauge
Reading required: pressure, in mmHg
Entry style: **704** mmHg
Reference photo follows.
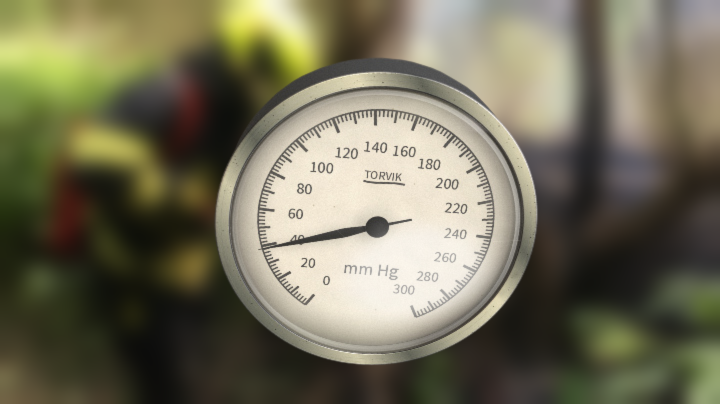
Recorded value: **40** mmHg
